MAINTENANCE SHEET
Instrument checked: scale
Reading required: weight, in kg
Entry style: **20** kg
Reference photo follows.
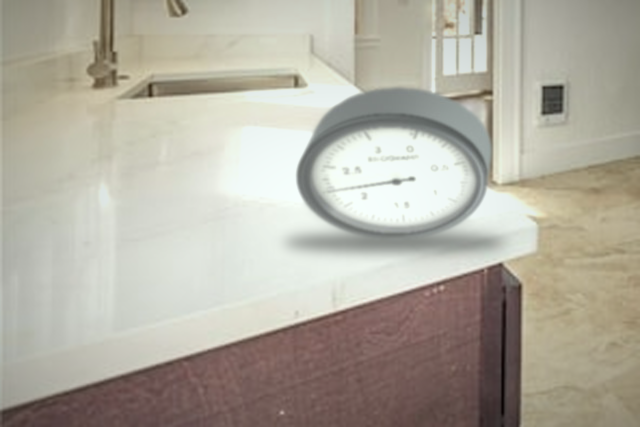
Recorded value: **2.25** kg
